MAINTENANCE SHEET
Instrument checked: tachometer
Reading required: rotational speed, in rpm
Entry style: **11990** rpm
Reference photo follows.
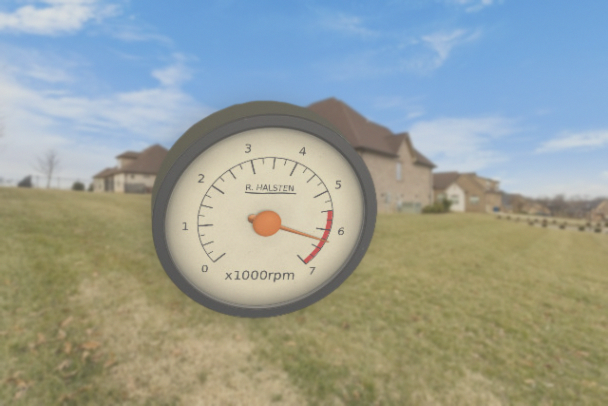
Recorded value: **6250** rpm
